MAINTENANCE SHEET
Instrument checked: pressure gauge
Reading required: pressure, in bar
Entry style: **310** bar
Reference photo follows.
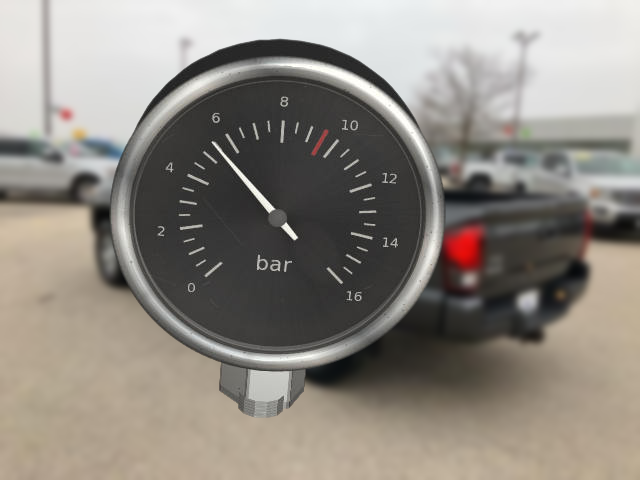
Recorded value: **5.5** bar
